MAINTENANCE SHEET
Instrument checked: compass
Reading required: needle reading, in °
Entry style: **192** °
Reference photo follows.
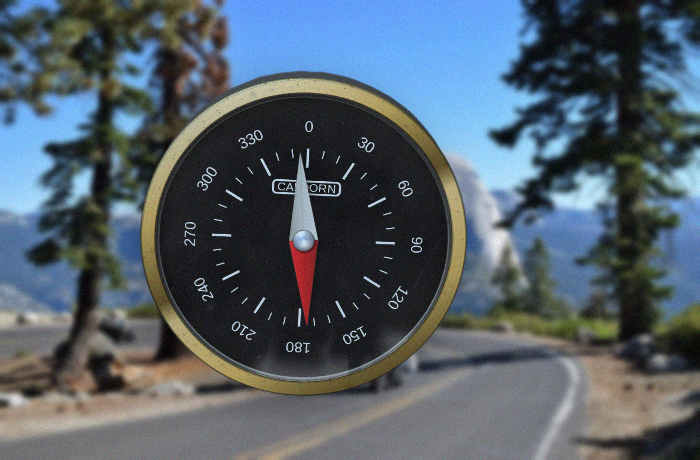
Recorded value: **175** °
